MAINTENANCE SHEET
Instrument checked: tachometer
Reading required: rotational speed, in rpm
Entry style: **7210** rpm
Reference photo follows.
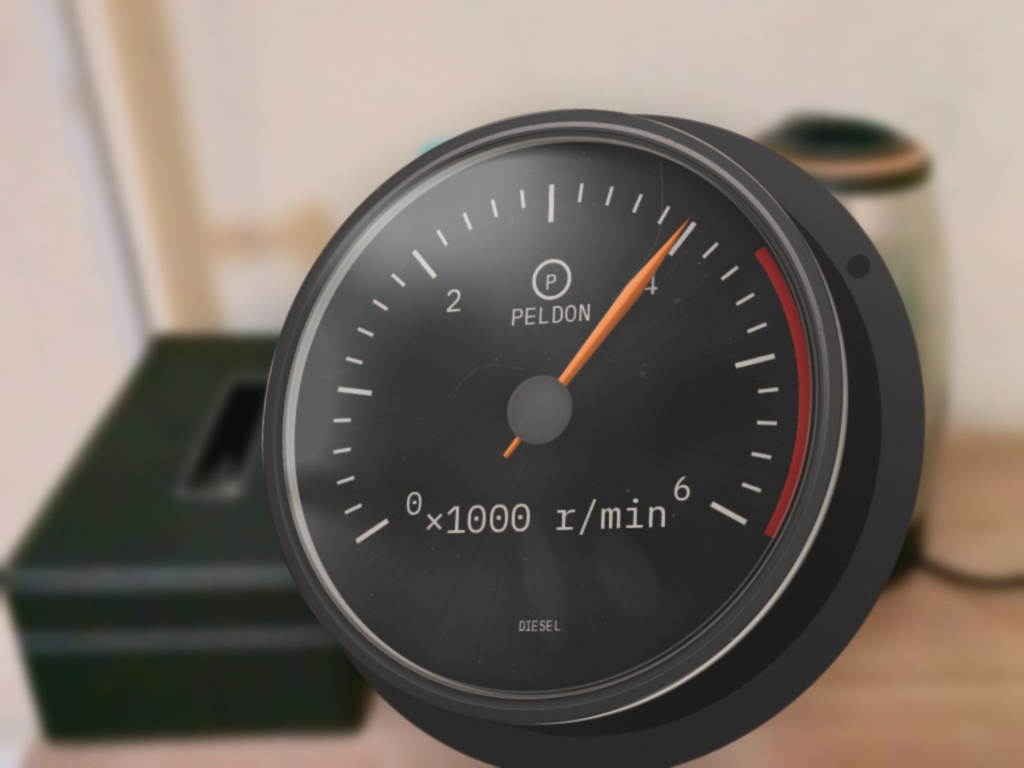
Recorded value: **4000** rpm
